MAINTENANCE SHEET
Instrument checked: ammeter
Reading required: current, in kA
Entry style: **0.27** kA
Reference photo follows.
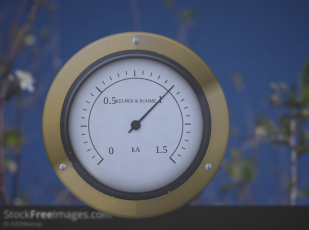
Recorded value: **1** kA
